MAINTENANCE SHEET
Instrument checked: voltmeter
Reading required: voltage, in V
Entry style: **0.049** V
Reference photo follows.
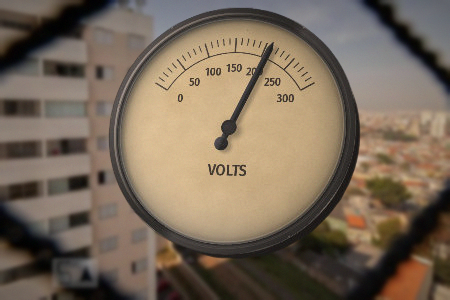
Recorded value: **210** V
